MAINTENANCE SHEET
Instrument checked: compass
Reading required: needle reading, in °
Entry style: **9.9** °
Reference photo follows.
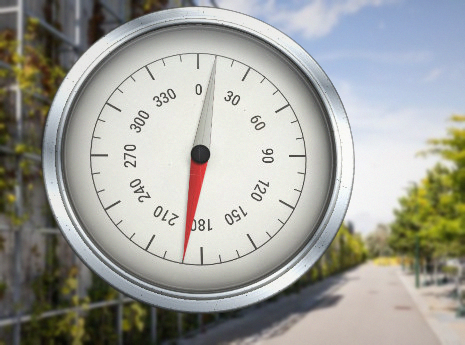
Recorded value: **190** °
